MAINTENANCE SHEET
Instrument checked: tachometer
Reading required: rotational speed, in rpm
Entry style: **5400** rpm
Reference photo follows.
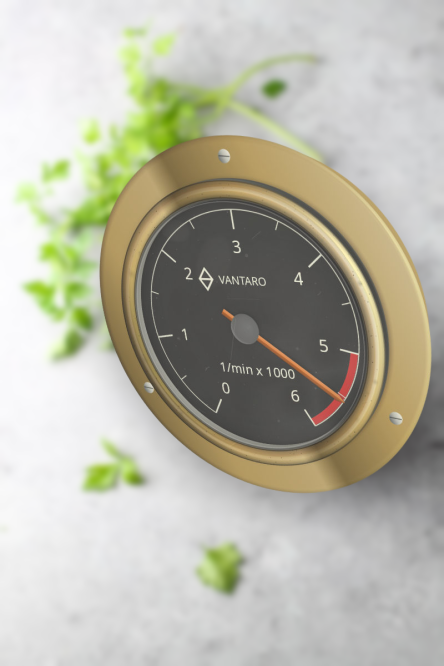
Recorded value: **5500** rpm
